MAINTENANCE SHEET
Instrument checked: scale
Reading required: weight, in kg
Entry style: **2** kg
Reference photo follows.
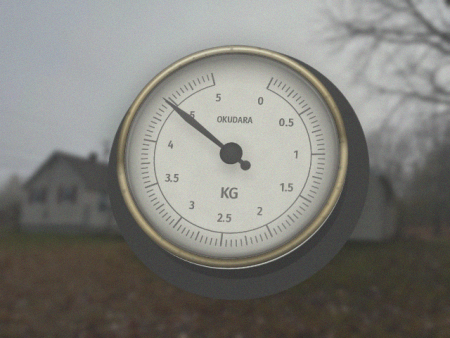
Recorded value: **4.45** kg
